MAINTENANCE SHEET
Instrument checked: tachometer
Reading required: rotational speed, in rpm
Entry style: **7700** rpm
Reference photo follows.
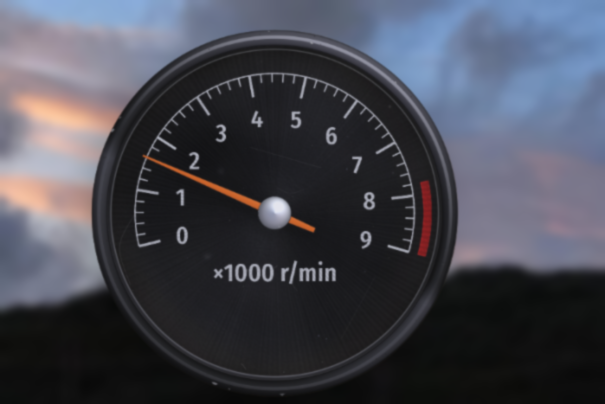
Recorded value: **1600** rpm
